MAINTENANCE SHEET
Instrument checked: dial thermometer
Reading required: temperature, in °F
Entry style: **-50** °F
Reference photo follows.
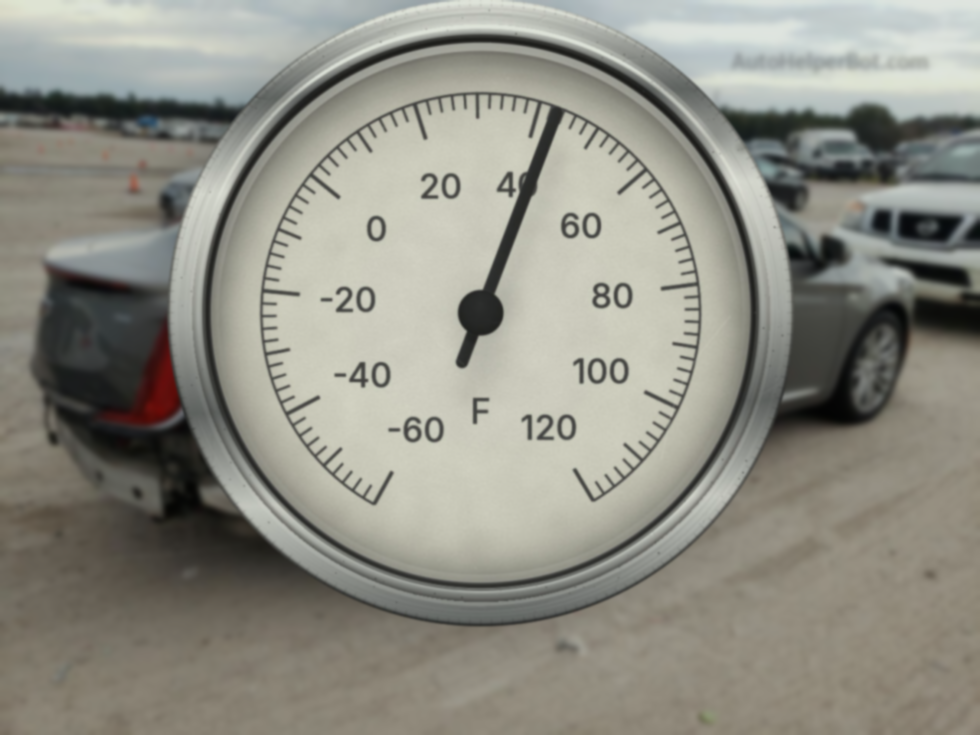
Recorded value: **43** °F
